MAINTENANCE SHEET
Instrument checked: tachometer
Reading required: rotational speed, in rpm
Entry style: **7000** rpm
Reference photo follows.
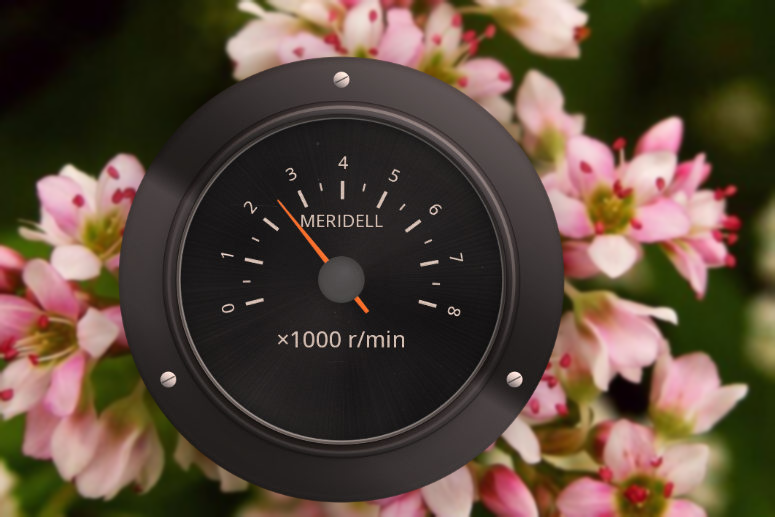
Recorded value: **2500** rpm
